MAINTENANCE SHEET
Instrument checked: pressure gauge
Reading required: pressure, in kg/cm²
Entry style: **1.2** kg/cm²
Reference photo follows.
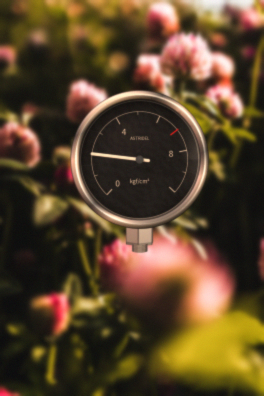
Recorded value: **2** kg/cm²
